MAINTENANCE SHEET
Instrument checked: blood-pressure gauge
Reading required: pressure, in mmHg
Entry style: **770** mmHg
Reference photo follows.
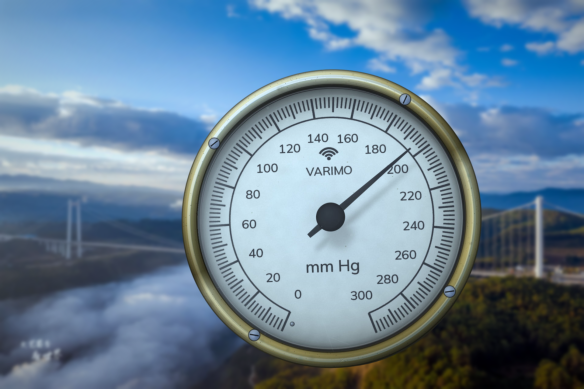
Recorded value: **196** mmHg
